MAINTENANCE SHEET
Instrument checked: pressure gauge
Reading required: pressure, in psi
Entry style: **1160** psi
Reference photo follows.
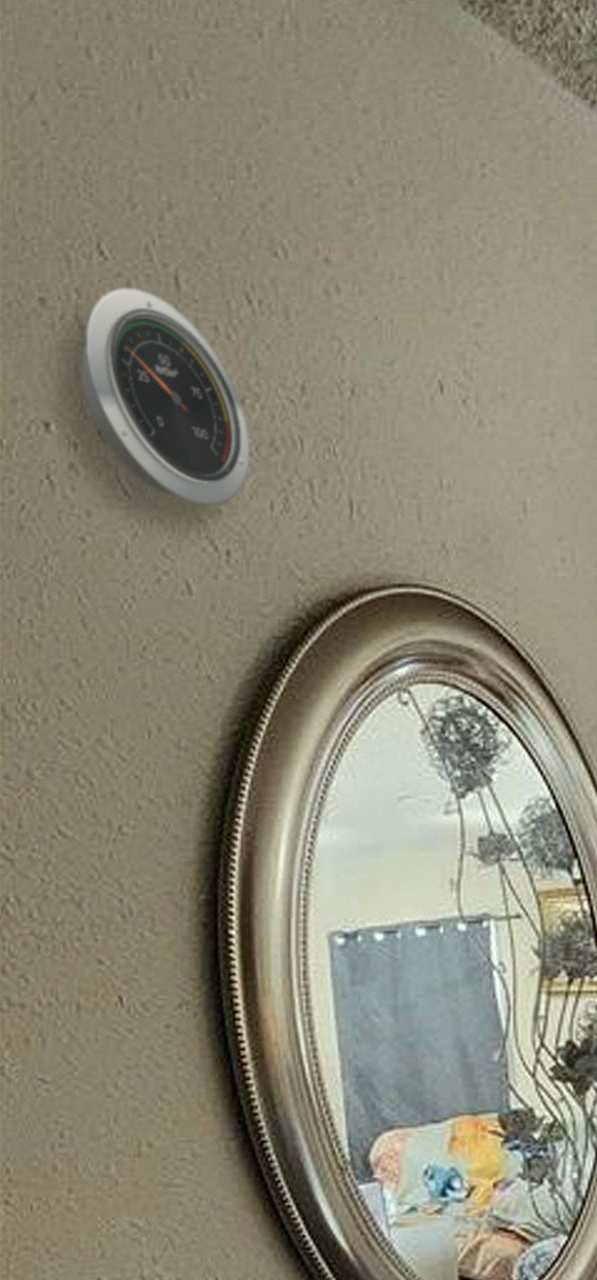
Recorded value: **30** psi
